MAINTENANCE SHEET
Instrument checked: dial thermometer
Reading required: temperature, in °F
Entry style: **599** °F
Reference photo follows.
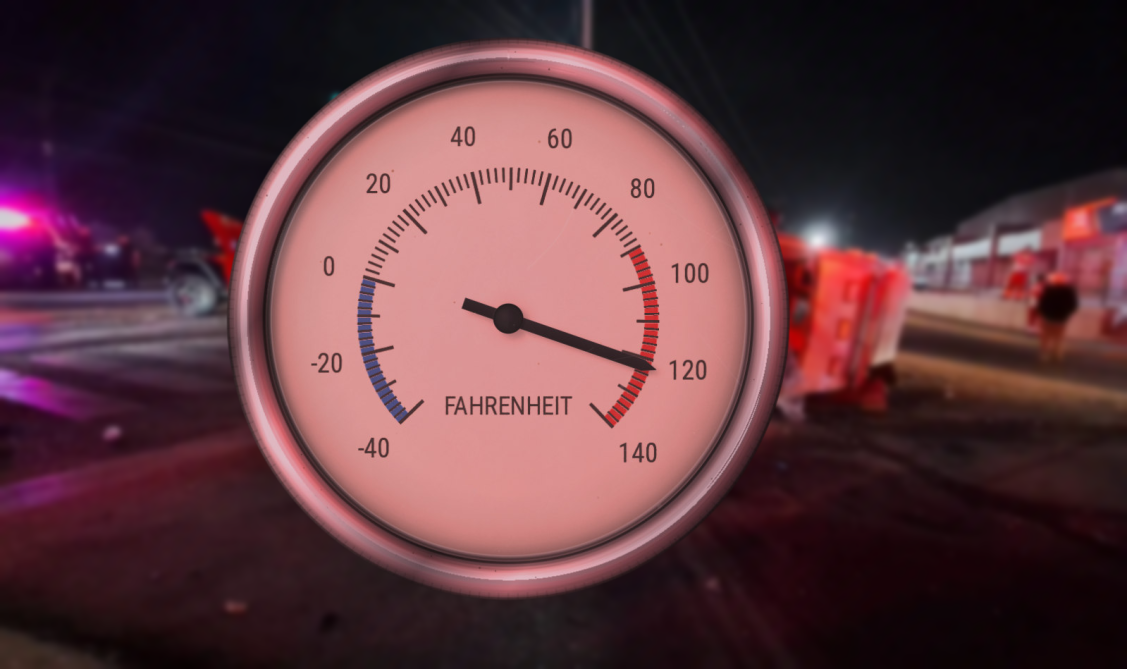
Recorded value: **122** °F
